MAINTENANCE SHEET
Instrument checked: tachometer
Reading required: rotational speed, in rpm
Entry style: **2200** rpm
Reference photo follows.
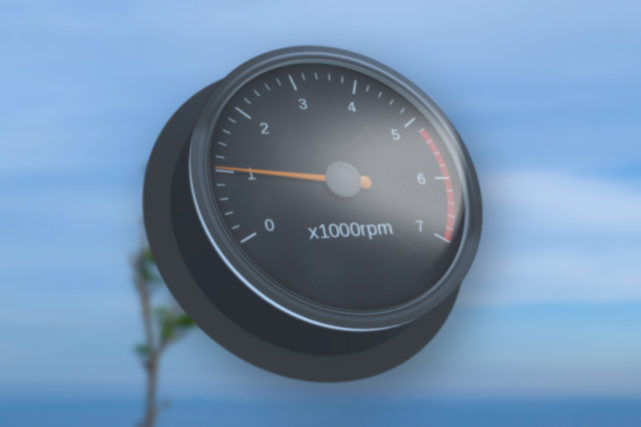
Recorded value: **1000** rpm
